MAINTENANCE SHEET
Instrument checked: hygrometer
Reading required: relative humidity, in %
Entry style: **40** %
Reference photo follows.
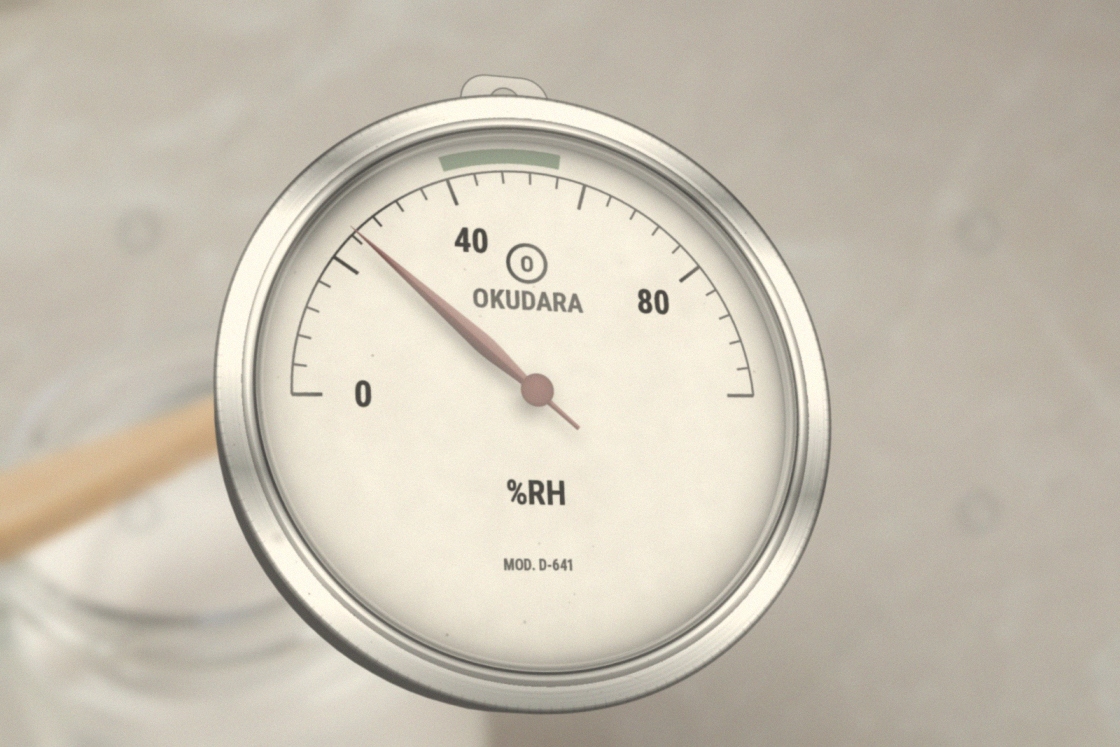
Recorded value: **24** %
